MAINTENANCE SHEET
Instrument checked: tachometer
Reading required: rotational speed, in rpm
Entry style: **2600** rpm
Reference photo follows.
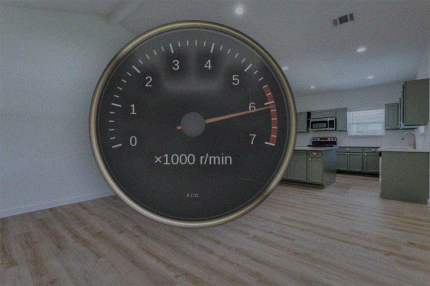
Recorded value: **6100** rpm
